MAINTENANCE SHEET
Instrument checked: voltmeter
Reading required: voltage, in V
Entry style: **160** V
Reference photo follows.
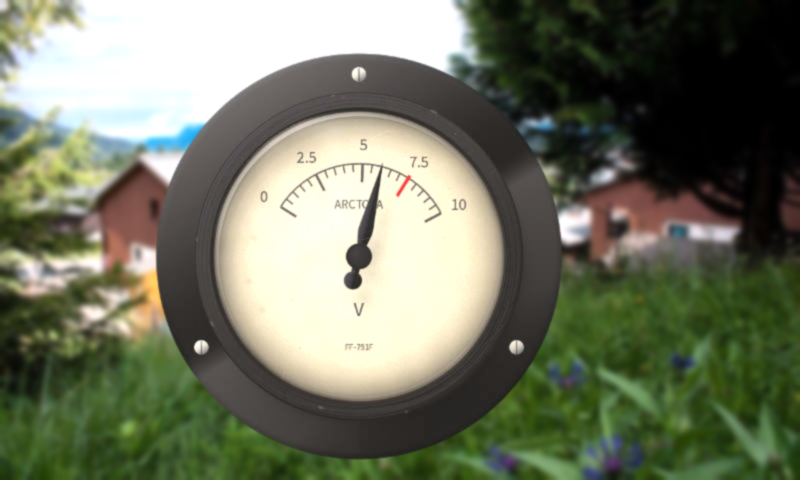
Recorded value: **6** V
